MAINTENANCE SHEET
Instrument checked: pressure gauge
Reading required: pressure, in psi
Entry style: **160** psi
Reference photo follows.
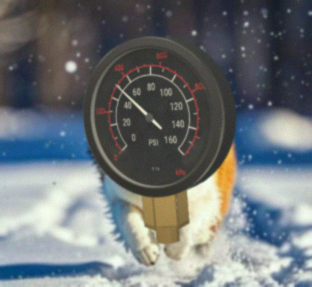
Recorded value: **50** psi
